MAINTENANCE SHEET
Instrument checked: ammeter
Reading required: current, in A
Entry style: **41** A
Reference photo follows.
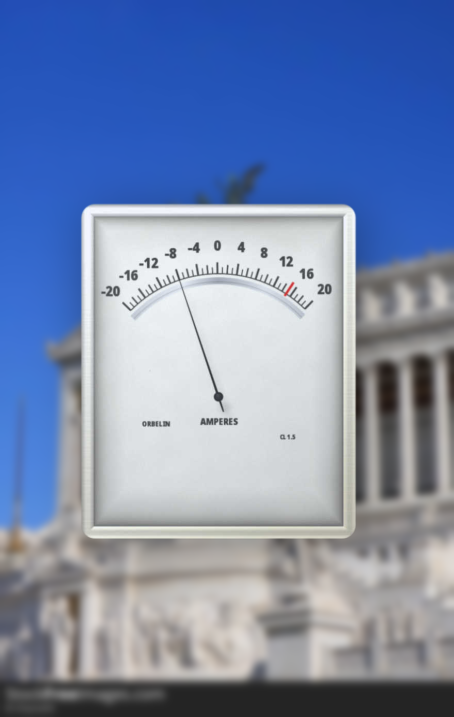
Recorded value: **-8** A
